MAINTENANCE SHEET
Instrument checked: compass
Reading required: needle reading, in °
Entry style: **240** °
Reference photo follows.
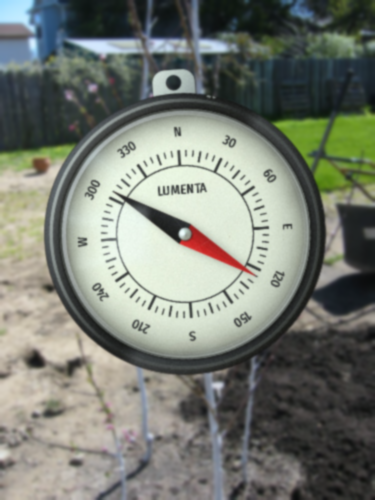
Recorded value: **125** °
